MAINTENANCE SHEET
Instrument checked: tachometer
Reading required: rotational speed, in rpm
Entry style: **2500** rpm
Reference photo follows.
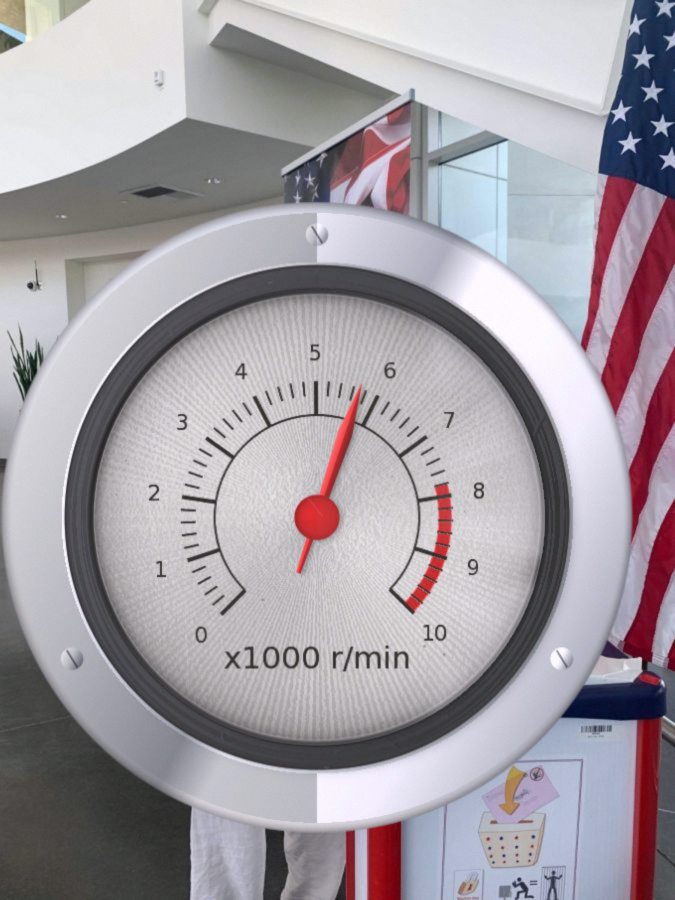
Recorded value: **5700** rpm
